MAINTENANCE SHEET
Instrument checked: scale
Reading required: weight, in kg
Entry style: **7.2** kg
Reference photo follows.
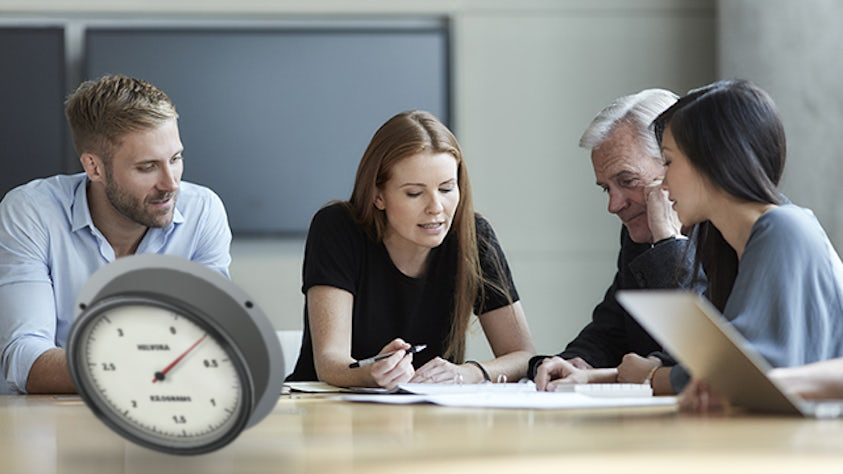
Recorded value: **0.25** kg
